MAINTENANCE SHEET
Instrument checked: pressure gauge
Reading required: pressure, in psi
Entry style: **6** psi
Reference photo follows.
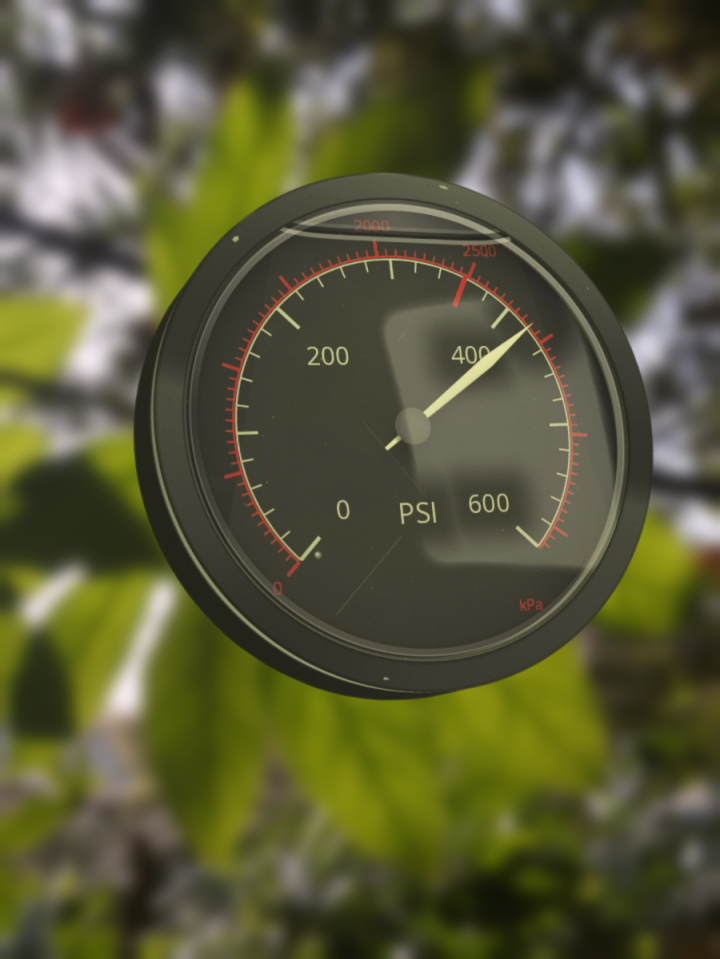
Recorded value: **420** psi
